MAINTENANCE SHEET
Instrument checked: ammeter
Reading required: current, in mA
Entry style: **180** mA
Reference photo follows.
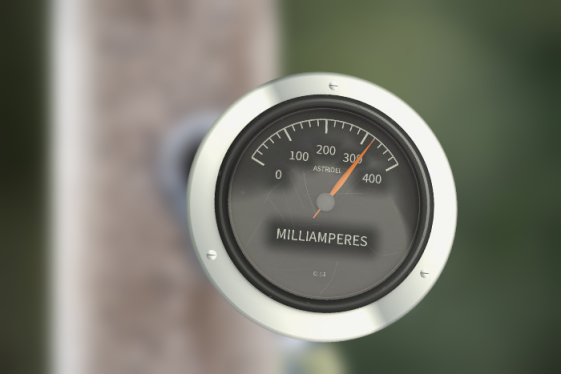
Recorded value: **320** mA
